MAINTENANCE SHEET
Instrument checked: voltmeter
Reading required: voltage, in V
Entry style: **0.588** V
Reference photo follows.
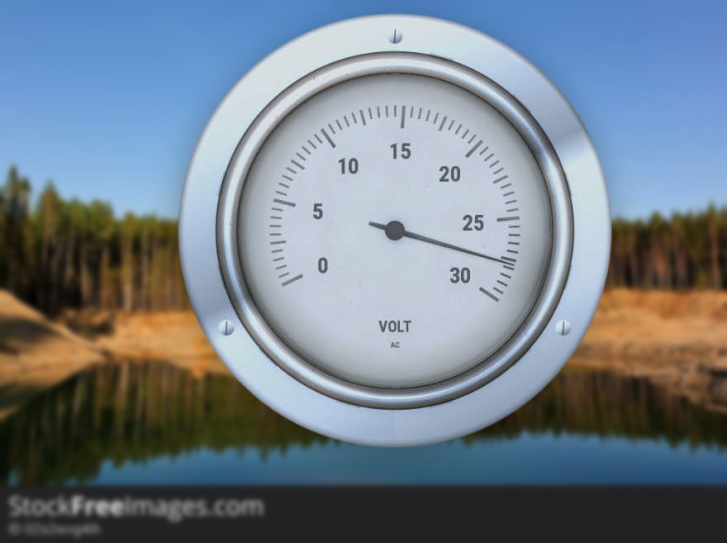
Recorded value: **27.75** V
